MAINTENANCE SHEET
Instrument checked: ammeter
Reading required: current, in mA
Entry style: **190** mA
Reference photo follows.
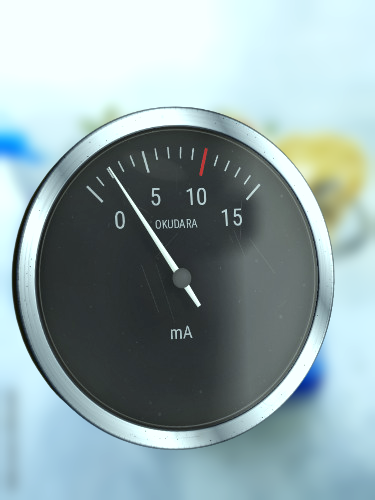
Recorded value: **2** mA
